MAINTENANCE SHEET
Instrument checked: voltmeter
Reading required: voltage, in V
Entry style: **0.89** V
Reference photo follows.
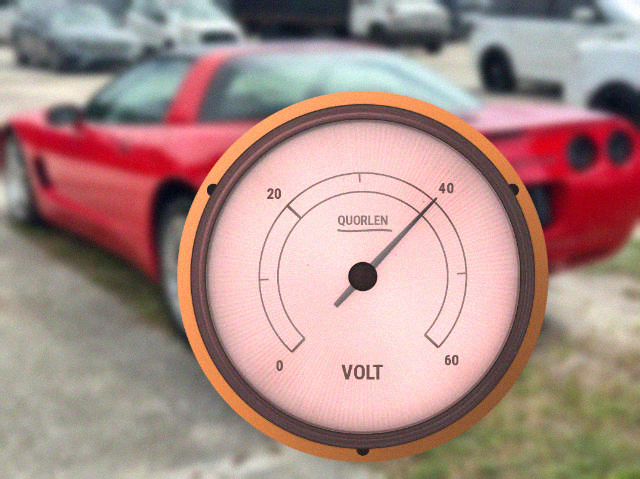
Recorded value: **40** V
